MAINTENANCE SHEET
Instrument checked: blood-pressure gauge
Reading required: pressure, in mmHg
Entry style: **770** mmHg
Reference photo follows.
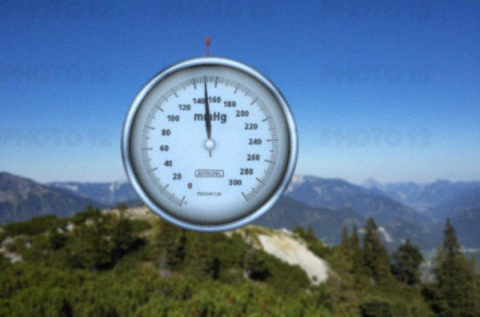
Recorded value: **150** mmHg
